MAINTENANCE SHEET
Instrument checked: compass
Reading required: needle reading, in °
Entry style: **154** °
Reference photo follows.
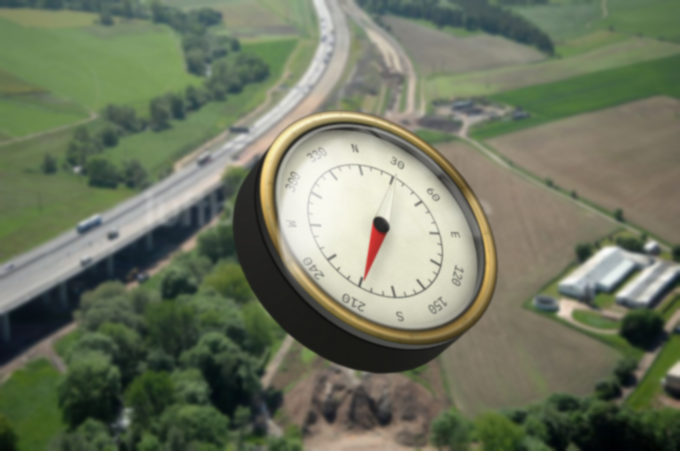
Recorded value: **210** °
